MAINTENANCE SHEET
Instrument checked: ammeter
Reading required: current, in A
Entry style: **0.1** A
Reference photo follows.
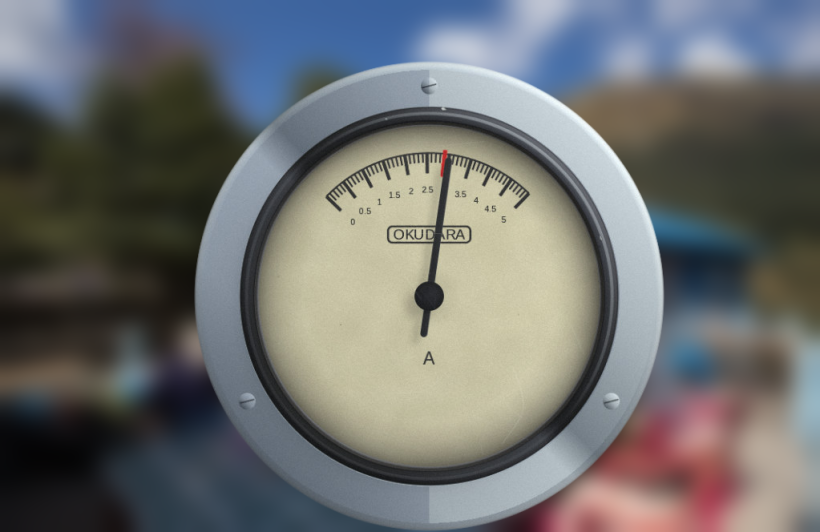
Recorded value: **3** A
